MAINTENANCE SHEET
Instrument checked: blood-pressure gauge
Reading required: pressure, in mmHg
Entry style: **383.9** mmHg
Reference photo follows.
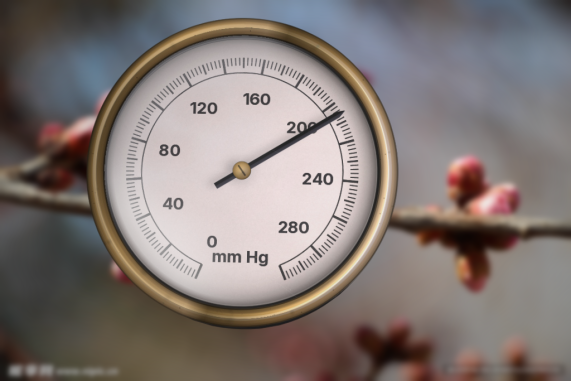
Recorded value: **206** mmHg
